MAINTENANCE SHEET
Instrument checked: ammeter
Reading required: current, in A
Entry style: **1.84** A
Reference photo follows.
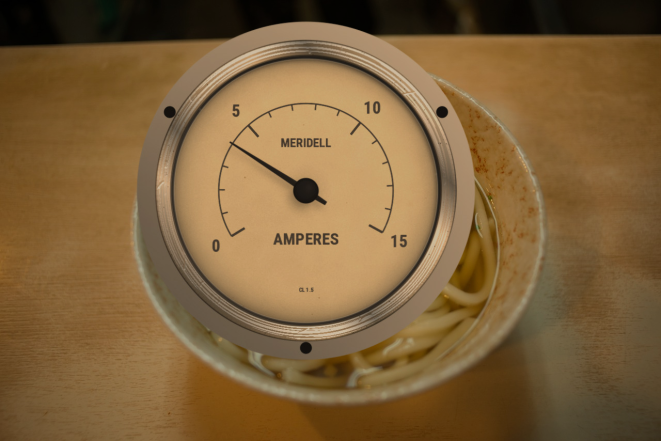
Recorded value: **4** A
